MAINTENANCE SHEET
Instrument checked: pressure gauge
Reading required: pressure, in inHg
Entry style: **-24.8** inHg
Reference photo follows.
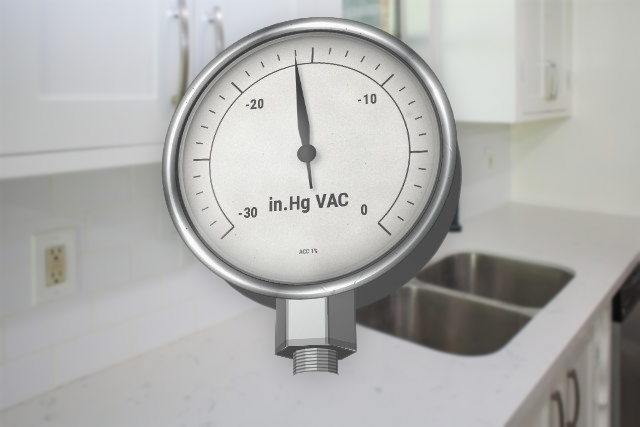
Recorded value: **-16** inHg
